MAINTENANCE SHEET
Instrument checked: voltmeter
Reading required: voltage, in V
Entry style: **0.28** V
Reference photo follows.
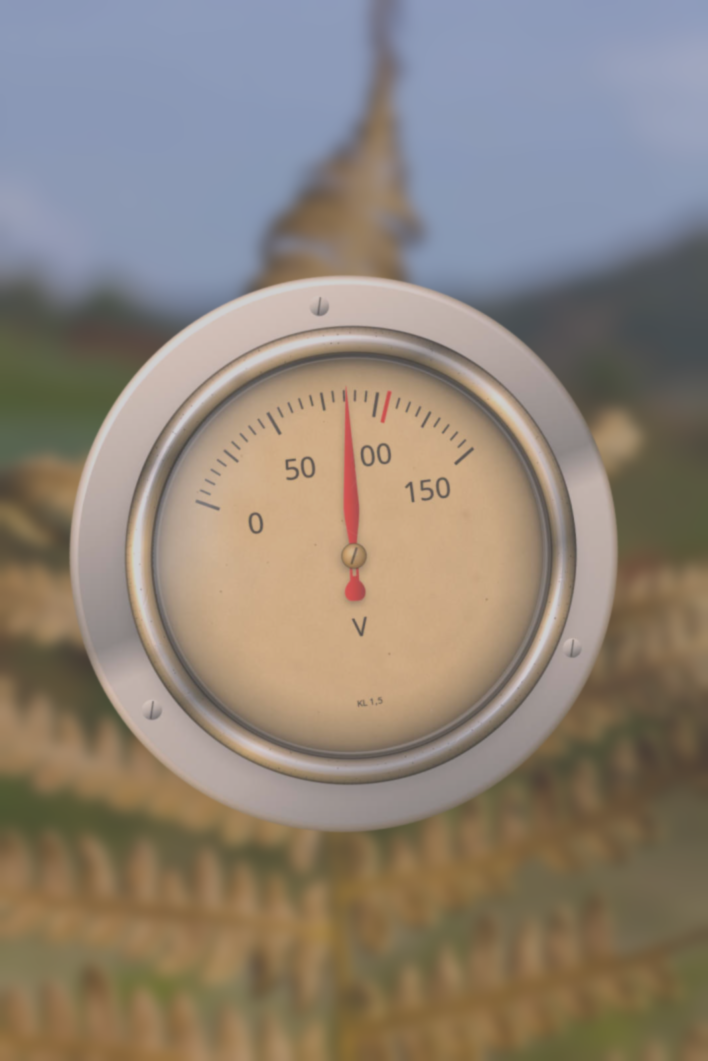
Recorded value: **85** V
